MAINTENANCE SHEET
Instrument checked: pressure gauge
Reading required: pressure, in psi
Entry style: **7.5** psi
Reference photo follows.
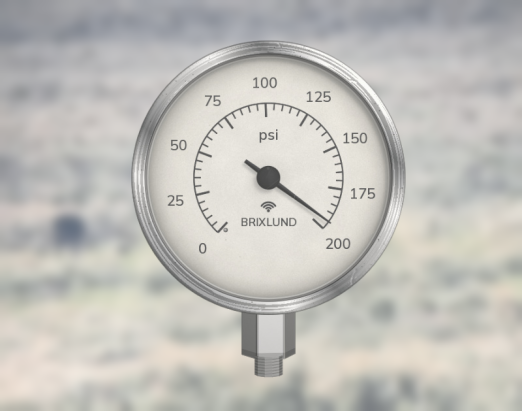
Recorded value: **195** psi
